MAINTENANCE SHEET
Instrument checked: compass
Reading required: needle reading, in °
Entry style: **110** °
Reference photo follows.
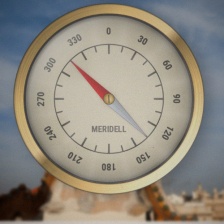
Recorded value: **315** °
